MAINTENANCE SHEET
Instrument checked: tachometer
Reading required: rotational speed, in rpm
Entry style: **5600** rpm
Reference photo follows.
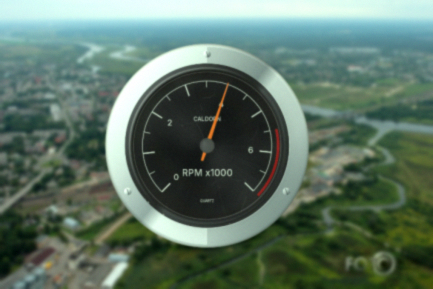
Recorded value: **4000** rpm
